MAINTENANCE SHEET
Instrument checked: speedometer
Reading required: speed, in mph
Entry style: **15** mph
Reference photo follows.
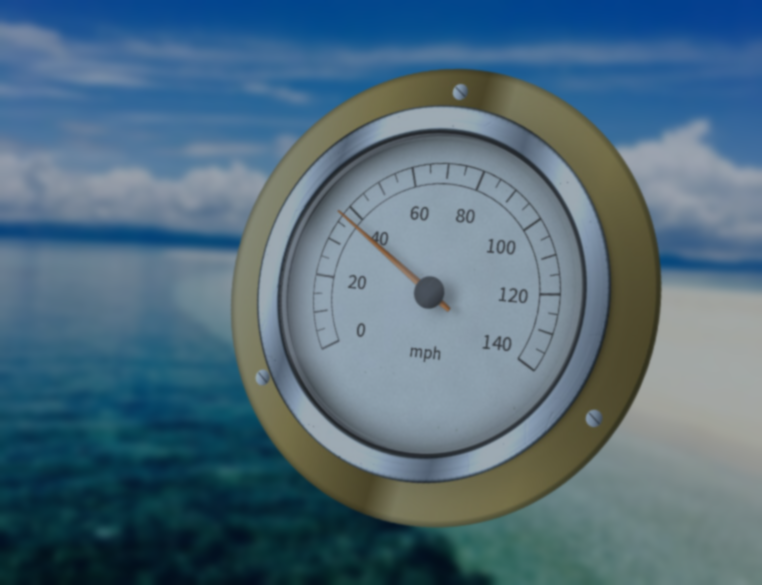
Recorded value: **37.5** mph
